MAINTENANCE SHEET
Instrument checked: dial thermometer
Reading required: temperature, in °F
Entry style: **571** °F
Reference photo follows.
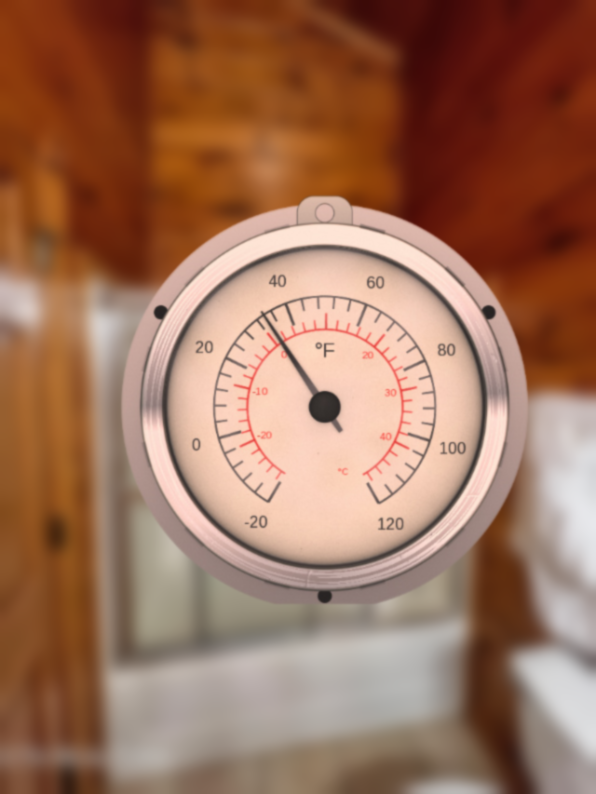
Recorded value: **34** °F
